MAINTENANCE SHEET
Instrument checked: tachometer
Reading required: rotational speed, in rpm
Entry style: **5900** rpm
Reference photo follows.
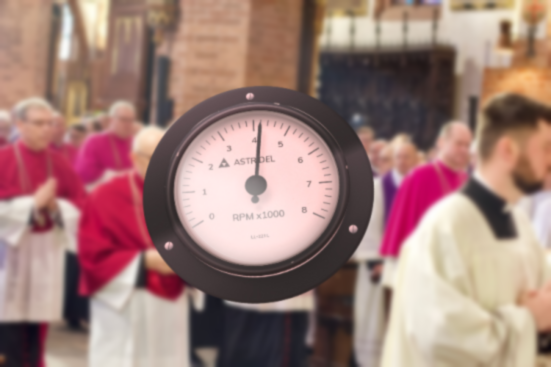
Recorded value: **4200** rpm
